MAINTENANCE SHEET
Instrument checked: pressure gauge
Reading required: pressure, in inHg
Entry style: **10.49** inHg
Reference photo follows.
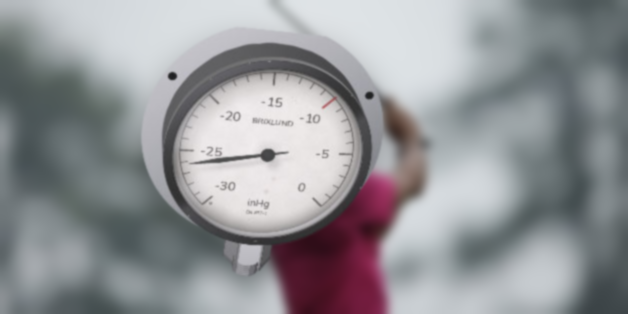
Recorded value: **-26** inHg
